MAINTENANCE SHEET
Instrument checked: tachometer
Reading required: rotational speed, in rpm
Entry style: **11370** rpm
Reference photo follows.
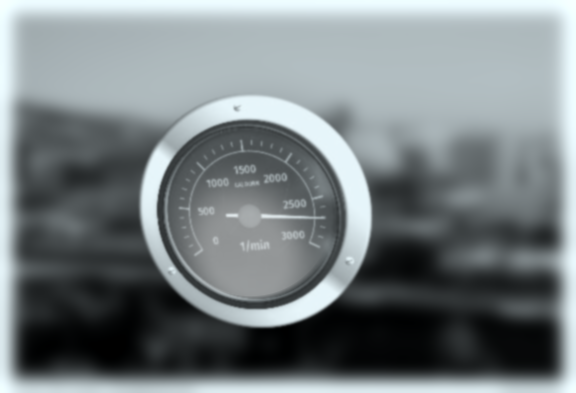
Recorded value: **2700** rpm
